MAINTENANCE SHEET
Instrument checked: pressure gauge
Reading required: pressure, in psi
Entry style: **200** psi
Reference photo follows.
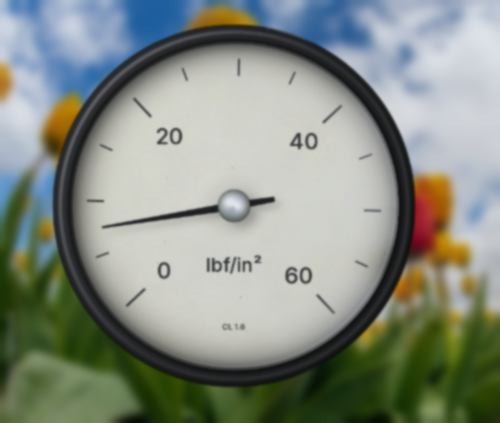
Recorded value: **7.5** psi
